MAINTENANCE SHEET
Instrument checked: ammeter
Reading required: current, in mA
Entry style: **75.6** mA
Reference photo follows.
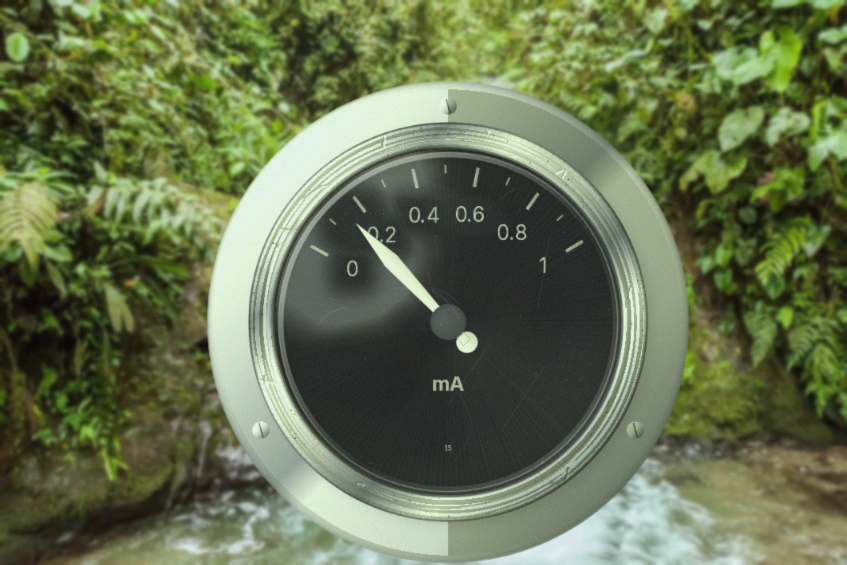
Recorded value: **0.15** mA
